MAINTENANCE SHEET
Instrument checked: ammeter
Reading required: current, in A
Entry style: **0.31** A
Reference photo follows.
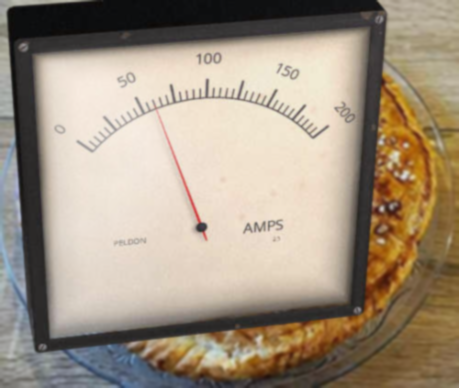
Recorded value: **60** A
